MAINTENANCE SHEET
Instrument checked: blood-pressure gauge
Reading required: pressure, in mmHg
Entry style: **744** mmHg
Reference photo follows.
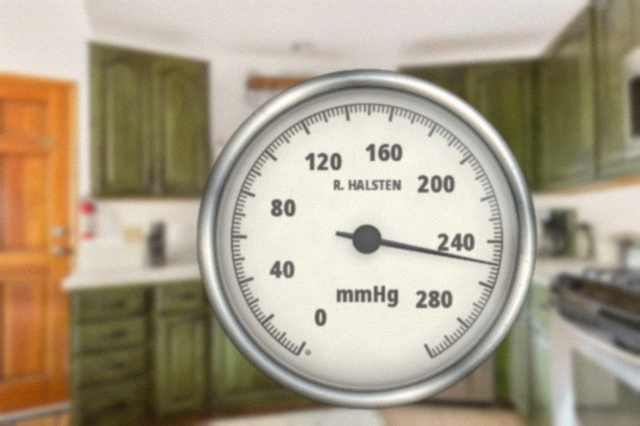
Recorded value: **250** mmHg
